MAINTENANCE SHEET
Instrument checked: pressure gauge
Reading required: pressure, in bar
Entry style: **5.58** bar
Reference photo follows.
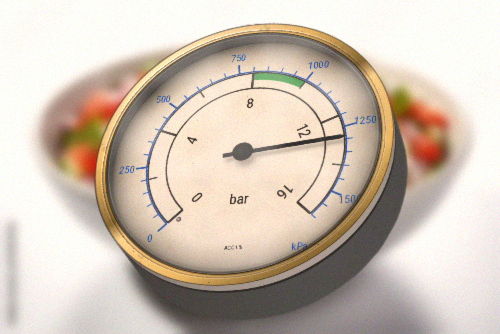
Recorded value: **13** bar
